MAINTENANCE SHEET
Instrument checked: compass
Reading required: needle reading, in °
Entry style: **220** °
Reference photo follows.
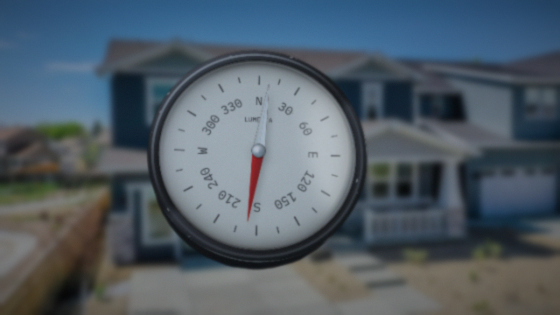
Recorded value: **187.5** °
